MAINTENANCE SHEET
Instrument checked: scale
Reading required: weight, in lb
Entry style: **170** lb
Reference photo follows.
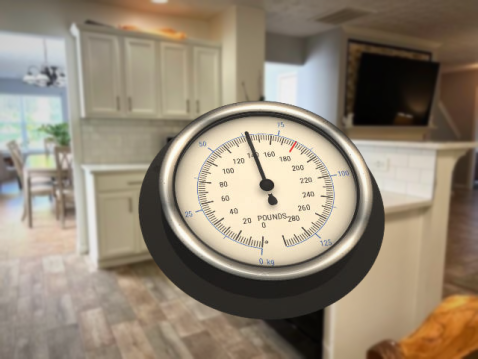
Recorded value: **140** lb
